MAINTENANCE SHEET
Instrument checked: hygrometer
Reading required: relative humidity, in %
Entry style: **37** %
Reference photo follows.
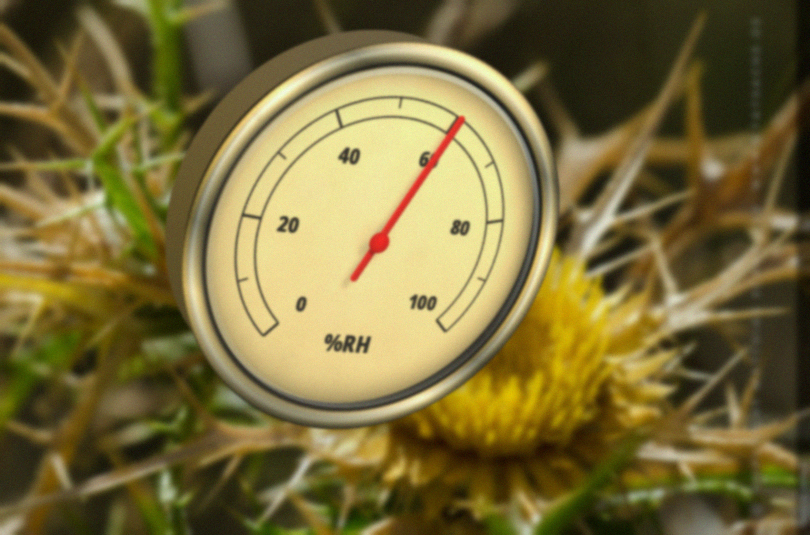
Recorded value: **60** %
